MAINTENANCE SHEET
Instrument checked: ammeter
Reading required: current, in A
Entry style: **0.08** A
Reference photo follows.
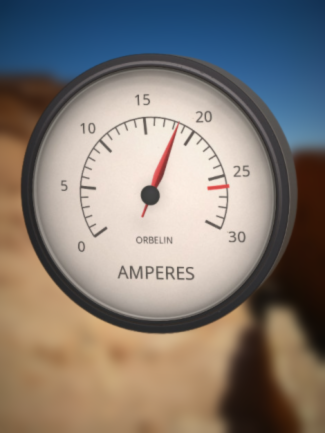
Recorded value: **18.5** A
